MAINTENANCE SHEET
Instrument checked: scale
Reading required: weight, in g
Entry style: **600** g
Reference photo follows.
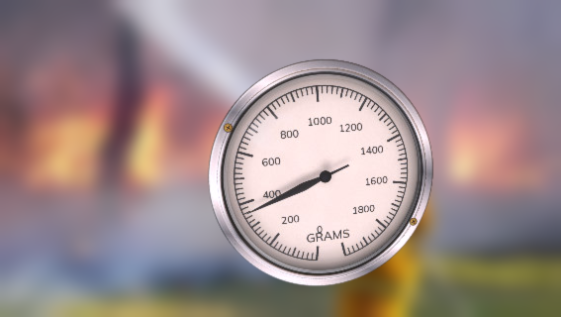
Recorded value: **360** g
